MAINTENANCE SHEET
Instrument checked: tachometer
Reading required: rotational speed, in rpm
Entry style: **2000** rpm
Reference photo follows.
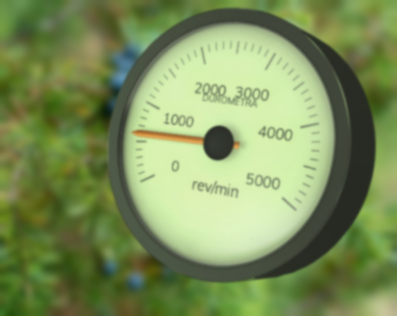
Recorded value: **600** rpm
